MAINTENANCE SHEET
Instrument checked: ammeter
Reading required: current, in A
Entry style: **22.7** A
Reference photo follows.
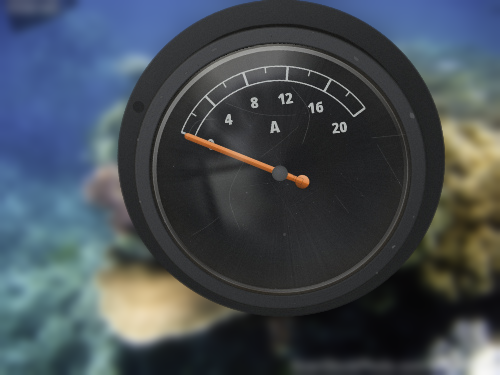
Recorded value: **0** A
